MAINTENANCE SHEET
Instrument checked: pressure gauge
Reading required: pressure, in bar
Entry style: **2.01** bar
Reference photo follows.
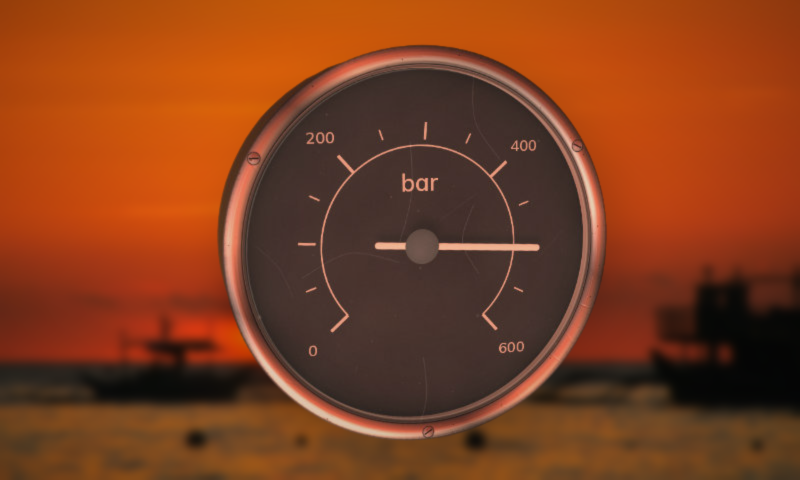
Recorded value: **500** bar
